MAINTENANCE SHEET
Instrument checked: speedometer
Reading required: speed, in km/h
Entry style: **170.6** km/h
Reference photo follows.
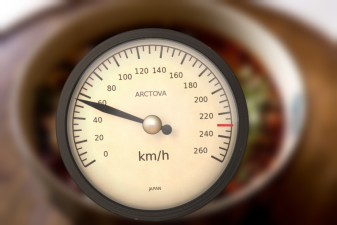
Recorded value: **55** km/h
